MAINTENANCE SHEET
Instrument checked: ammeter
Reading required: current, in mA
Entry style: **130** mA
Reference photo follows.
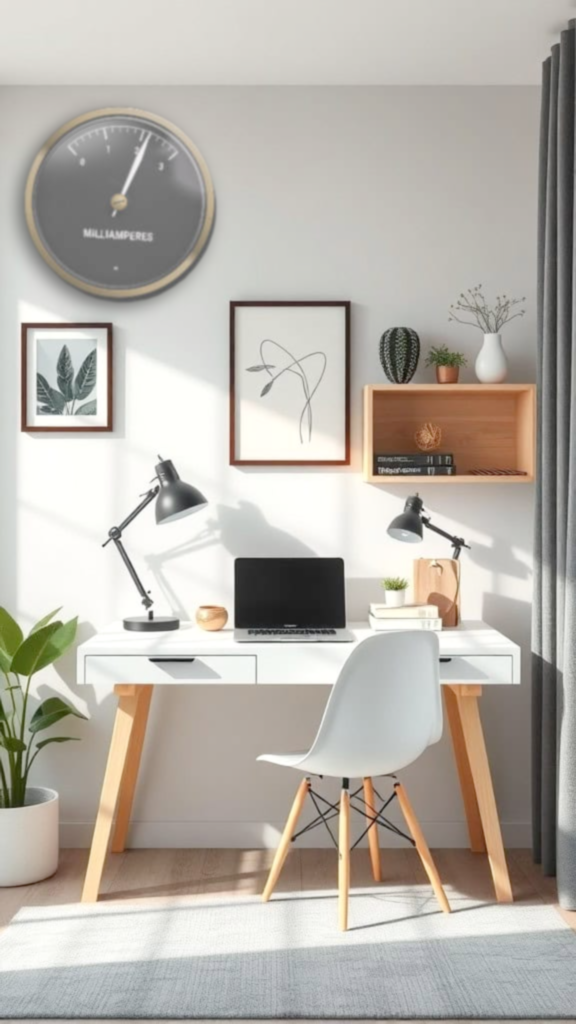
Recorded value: **2.2** mA
